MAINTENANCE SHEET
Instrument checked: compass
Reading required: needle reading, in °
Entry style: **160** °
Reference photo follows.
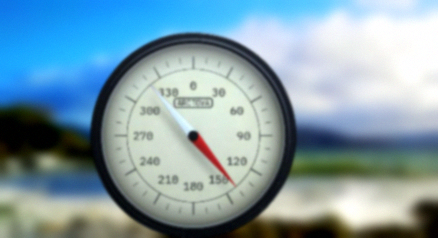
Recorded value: **140** °
